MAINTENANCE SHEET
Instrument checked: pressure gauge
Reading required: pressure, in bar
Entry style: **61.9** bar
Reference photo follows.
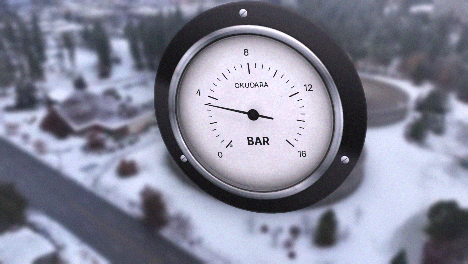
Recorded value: **3.5** bar
